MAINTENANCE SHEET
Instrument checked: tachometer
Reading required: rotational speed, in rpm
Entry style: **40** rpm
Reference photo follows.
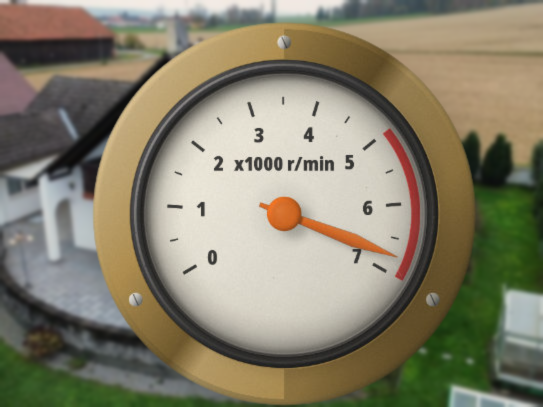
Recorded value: **6750** rpm
